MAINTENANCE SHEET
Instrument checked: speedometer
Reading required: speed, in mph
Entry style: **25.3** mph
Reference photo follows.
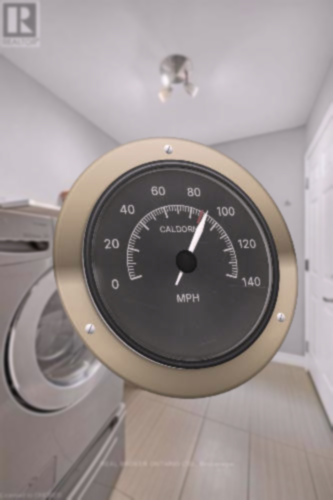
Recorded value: **90** mph
